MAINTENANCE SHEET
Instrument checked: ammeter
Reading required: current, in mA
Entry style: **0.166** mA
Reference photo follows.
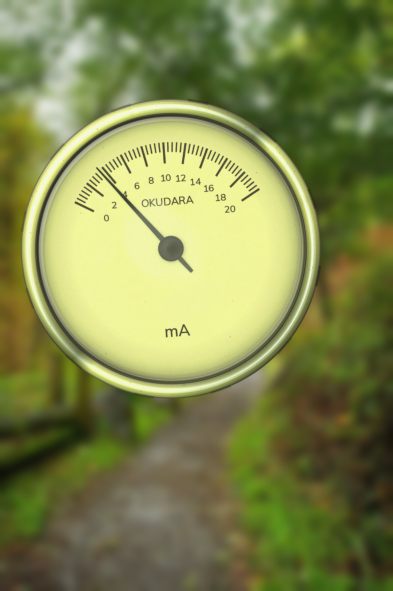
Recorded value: **3.6** mA
